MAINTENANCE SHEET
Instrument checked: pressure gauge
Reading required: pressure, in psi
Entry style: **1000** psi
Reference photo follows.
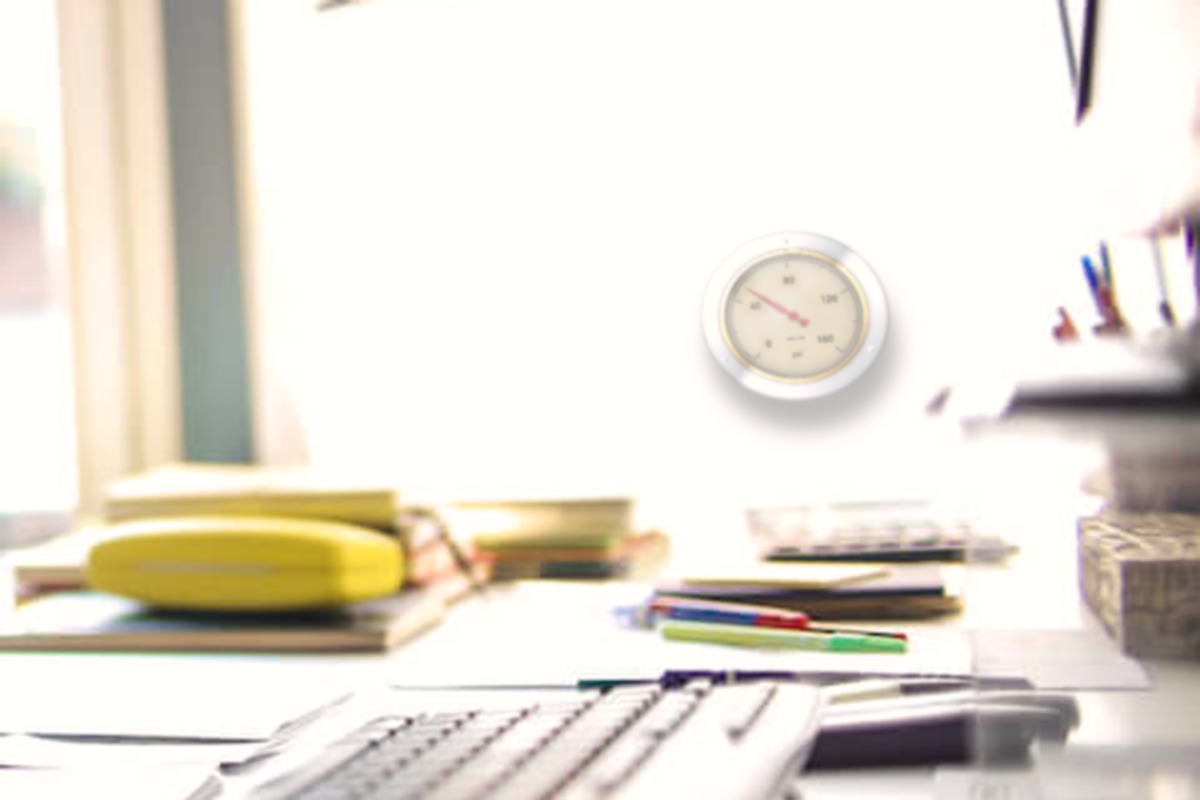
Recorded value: **50** psi
